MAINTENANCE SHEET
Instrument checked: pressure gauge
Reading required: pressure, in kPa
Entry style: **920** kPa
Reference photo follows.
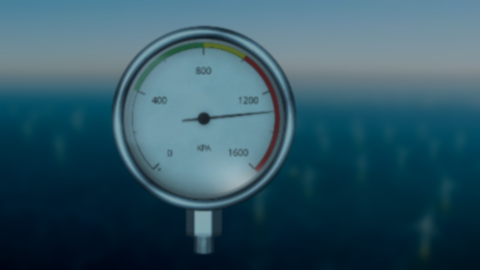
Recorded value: **1300** kPa
